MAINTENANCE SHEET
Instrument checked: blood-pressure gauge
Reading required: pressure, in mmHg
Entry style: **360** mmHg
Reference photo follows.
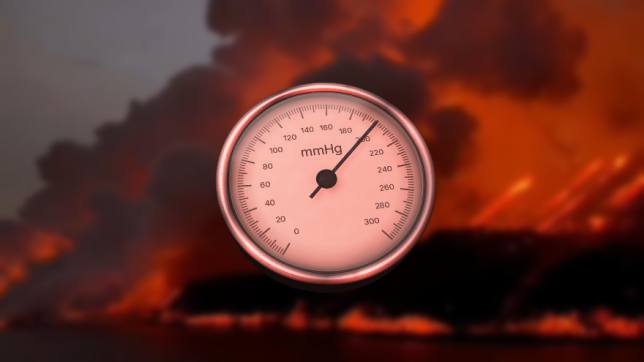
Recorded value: **200** mmHg
